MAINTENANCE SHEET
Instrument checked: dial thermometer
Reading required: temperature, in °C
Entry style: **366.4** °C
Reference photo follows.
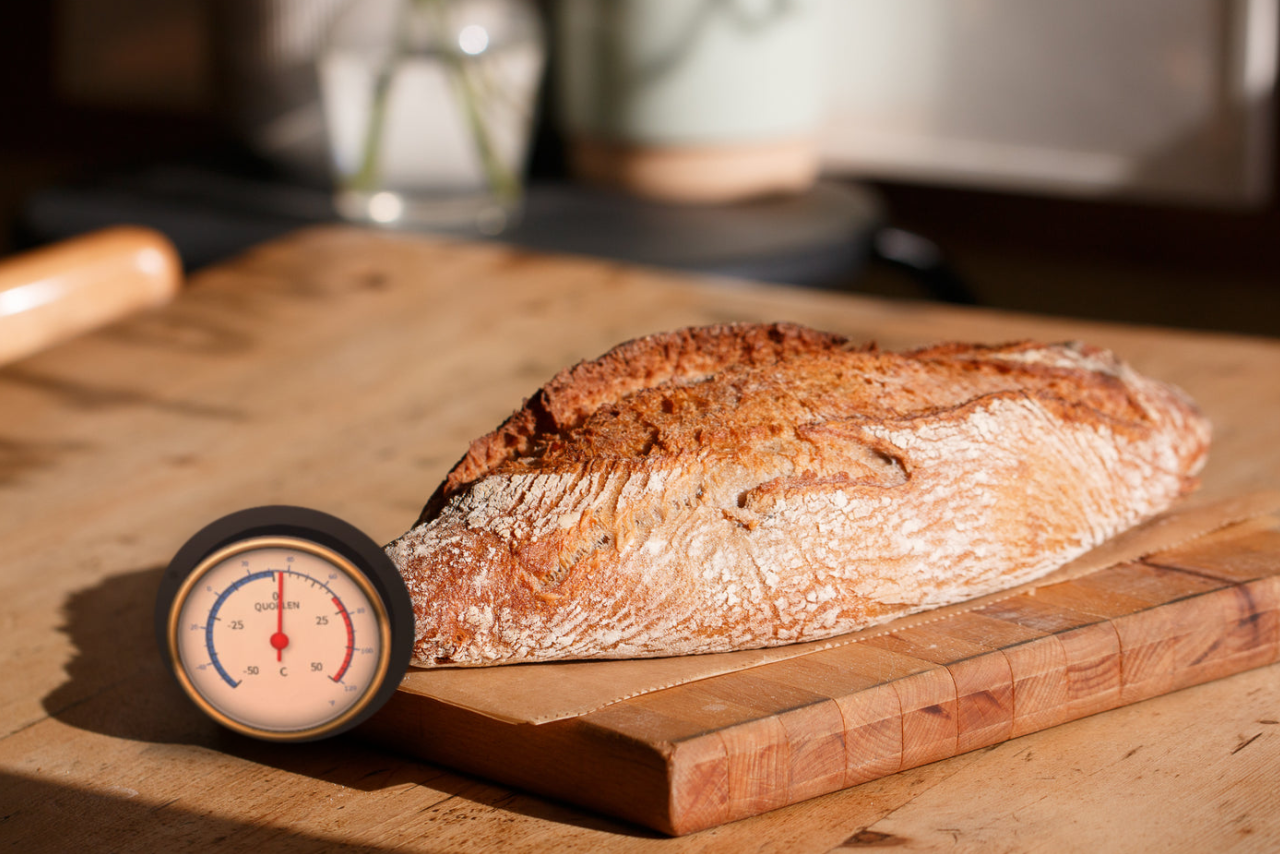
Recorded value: **2.5** °C
